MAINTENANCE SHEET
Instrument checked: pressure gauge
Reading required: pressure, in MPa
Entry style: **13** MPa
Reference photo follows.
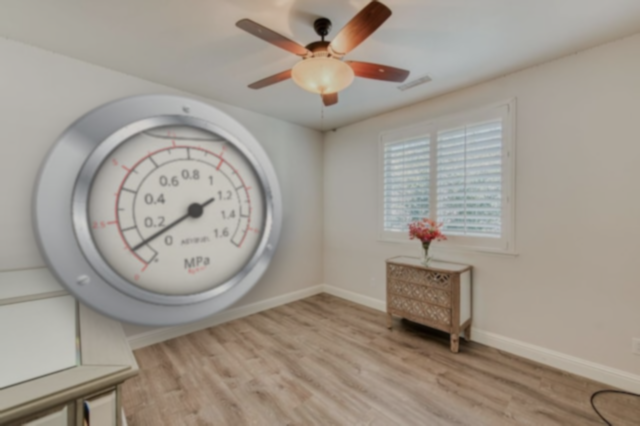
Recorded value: **0.1** MPa
